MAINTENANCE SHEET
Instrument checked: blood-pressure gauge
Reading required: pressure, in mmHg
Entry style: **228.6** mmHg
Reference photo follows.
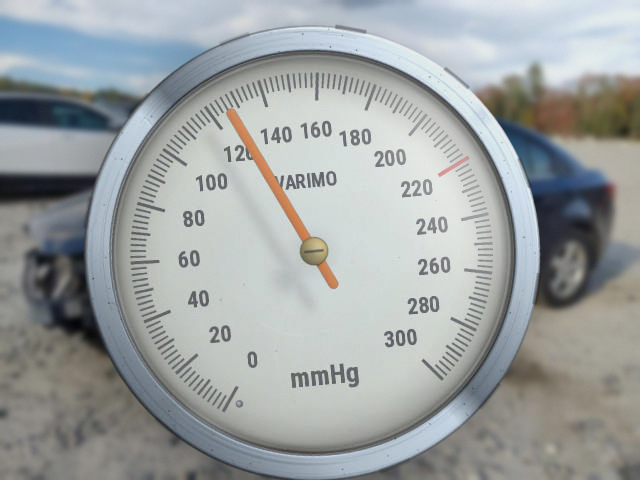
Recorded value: **126** mmHg
